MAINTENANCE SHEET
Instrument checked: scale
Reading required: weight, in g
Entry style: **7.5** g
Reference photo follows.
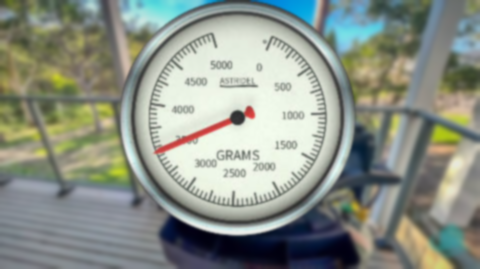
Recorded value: **3500** g
